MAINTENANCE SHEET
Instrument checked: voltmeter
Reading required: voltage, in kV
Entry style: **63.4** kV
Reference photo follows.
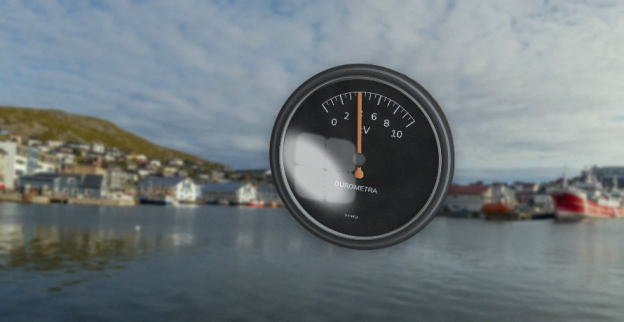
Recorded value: **4** kV
